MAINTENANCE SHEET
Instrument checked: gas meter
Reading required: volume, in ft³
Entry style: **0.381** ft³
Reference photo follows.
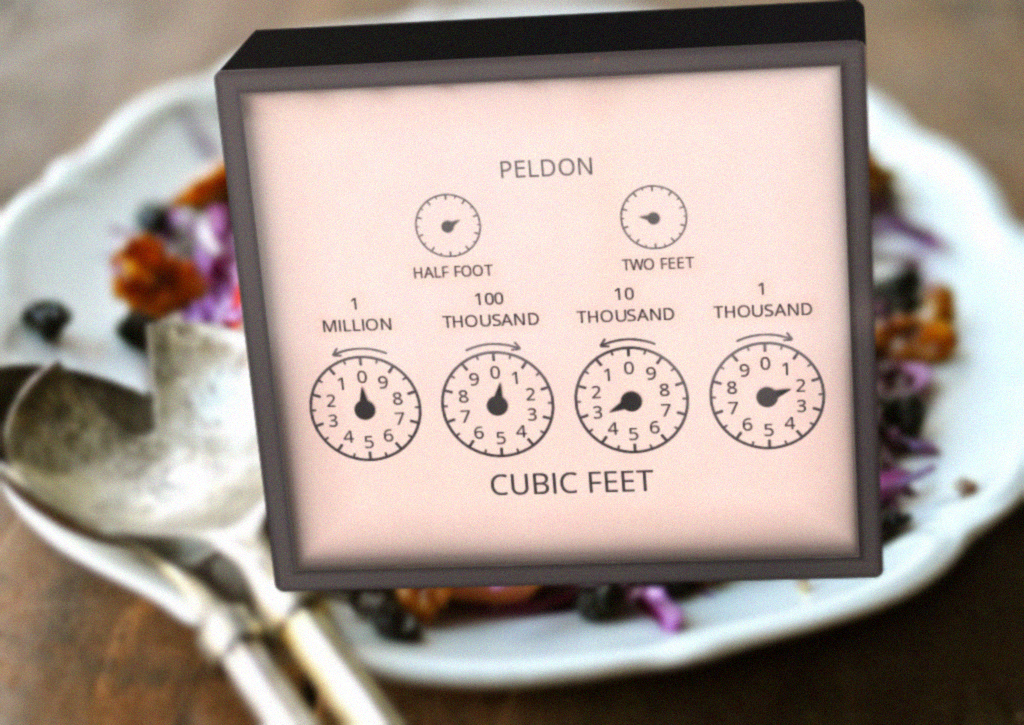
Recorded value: **3200** ft³
